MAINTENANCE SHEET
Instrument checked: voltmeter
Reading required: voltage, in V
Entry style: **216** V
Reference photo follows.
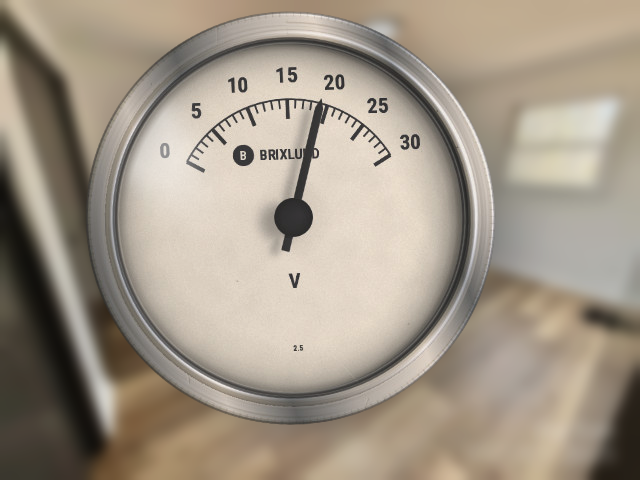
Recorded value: **19** V
